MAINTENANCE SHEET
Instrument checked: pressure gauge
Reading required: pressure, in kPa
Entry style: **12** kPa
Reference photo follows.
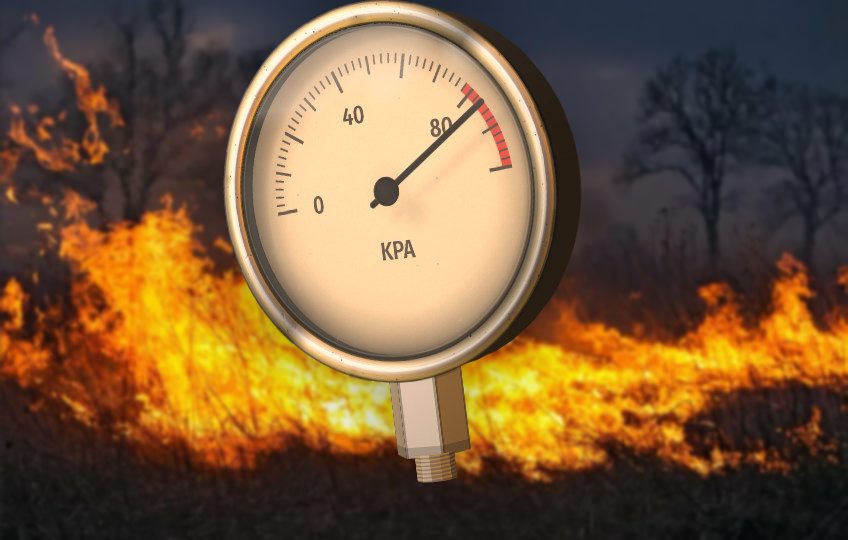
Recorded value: **84** kPa
